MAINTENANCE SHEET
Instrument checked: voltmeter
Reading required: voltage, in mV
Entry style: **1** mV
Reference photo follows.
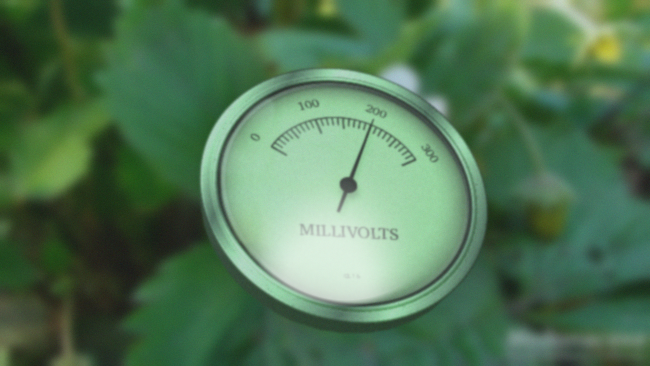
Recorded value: **200** mV
